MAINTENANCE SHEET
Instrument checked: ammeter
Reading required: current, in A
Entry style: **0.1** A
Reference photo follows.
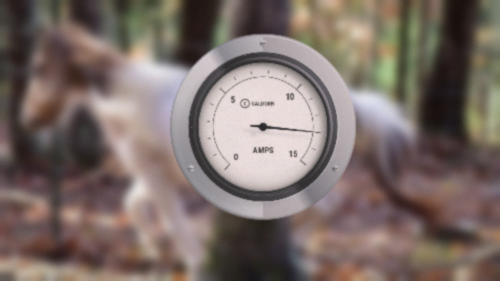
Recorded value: **13** A
